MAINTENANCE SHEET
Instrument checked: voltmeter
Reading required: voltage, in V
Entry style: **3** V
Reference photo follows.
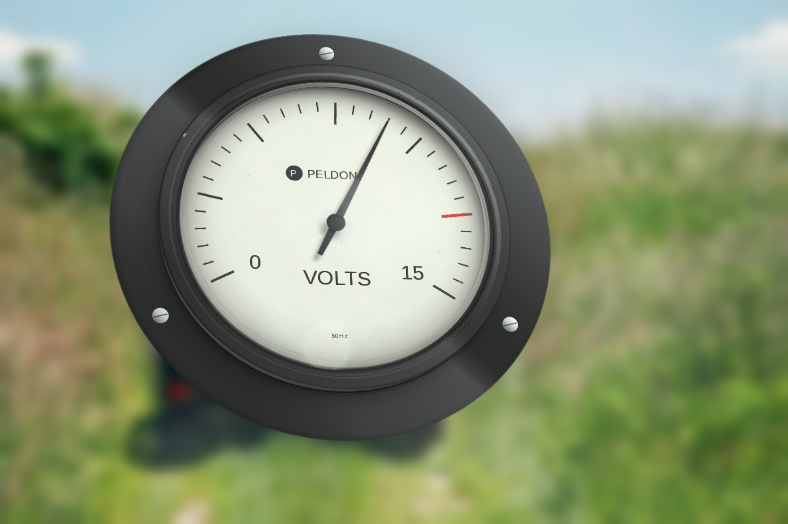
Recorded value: **9** V
